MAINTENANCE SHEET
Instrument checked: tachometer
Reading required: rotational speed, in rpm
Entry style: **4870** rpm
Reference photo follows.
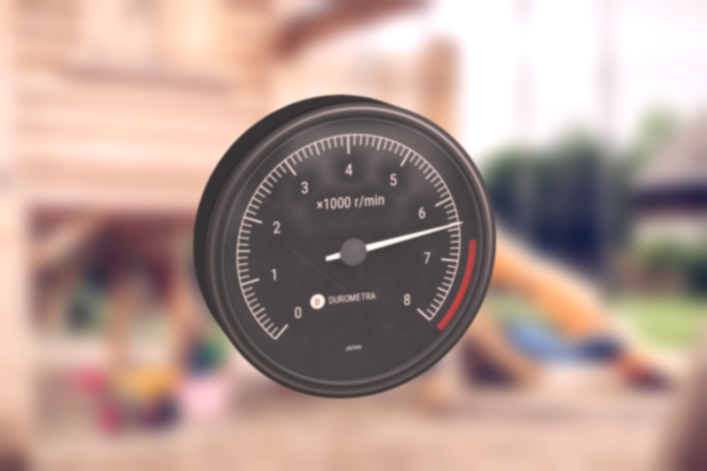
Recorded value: **6400** rpm
